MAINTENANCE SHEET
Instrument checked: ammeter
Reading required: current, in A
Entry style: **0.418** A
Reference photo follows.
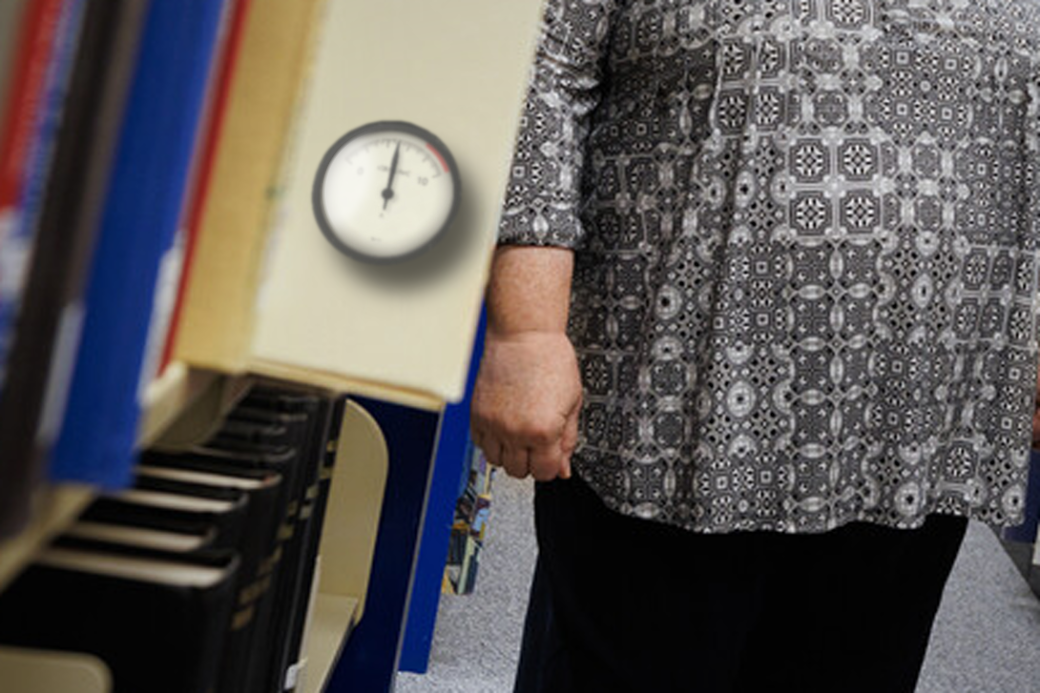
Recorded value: **5** A
